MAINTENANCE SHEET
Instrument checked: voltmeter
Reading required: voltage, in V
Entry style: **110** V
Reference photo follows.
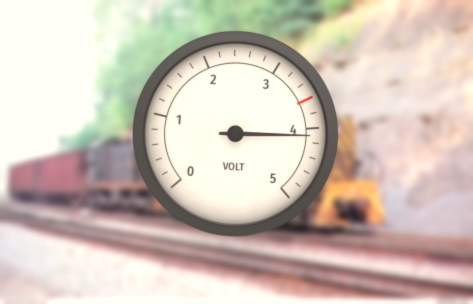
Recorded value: **4.1** V
